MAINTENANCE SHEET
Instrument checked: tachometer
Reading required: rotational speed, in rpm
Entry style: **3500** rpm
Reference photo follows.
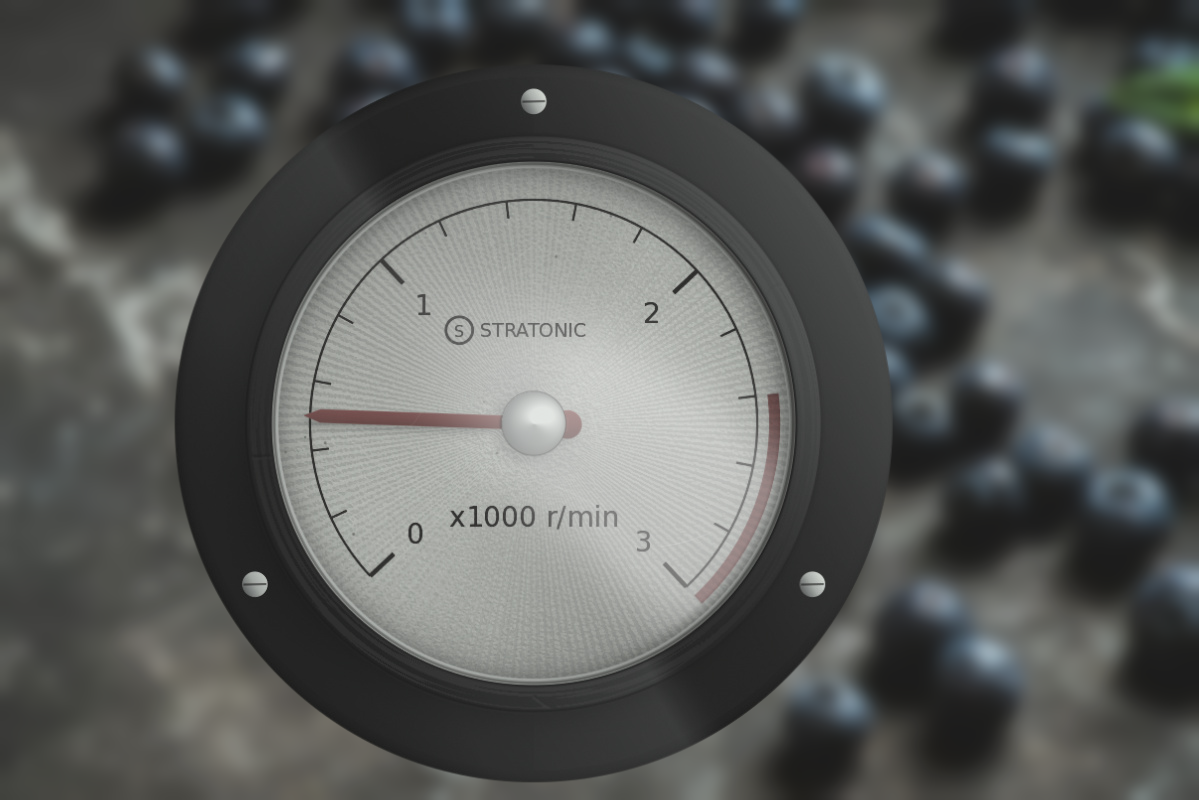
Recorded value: **500** rpm
